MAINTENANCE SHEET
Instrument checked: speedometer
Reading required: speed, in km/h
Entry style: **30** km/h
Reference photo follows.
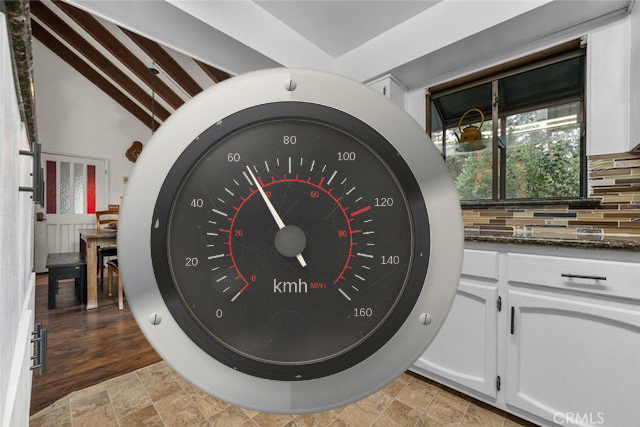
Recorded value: **62.5** km/h
